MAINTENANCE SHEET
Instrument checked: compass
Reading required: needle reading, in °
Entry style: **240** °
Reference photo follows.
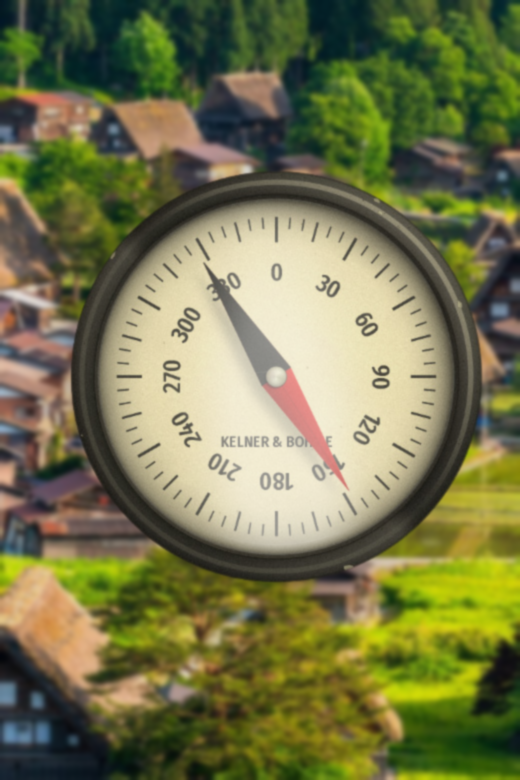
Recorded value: **147.5** °
